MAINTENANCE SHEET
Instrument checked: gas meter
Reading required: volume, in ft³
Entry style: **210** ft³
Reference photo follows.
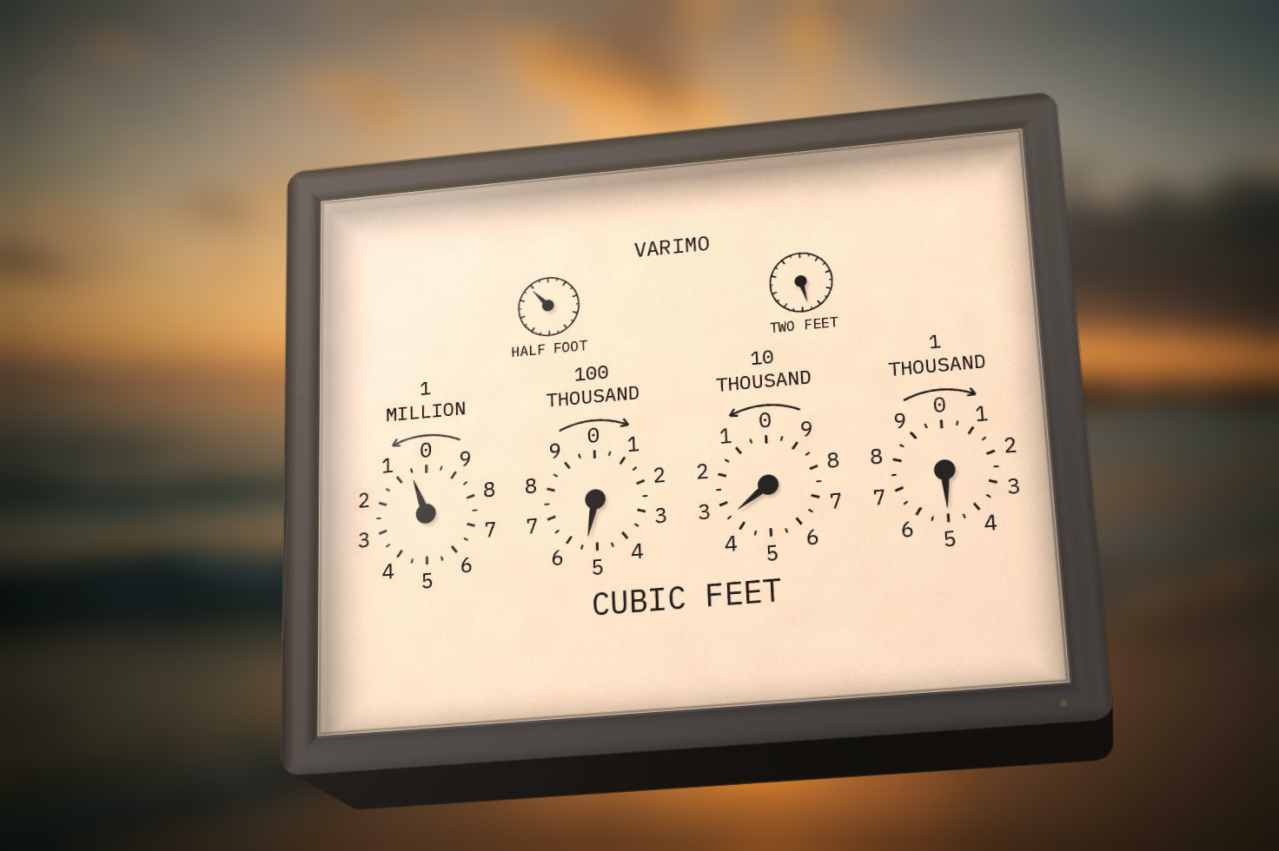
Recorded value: **53500** ft³
